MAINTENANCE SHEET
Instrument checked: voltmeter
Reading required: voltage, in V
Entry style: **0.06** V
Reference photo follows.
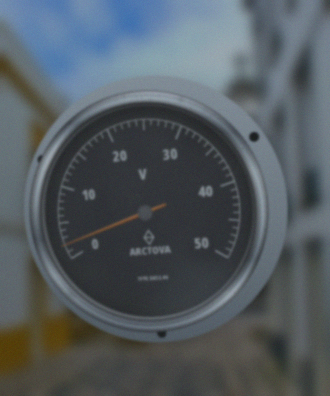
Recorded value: **2** V
